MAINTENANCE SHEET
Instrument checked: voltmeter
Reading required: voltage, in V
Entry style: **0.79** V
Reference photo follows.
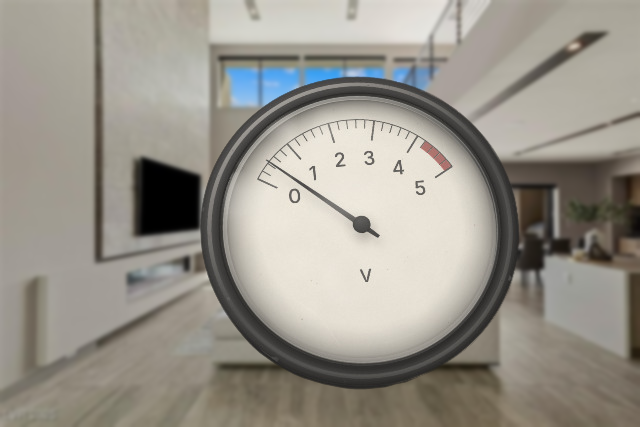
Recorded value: **0.4** V
